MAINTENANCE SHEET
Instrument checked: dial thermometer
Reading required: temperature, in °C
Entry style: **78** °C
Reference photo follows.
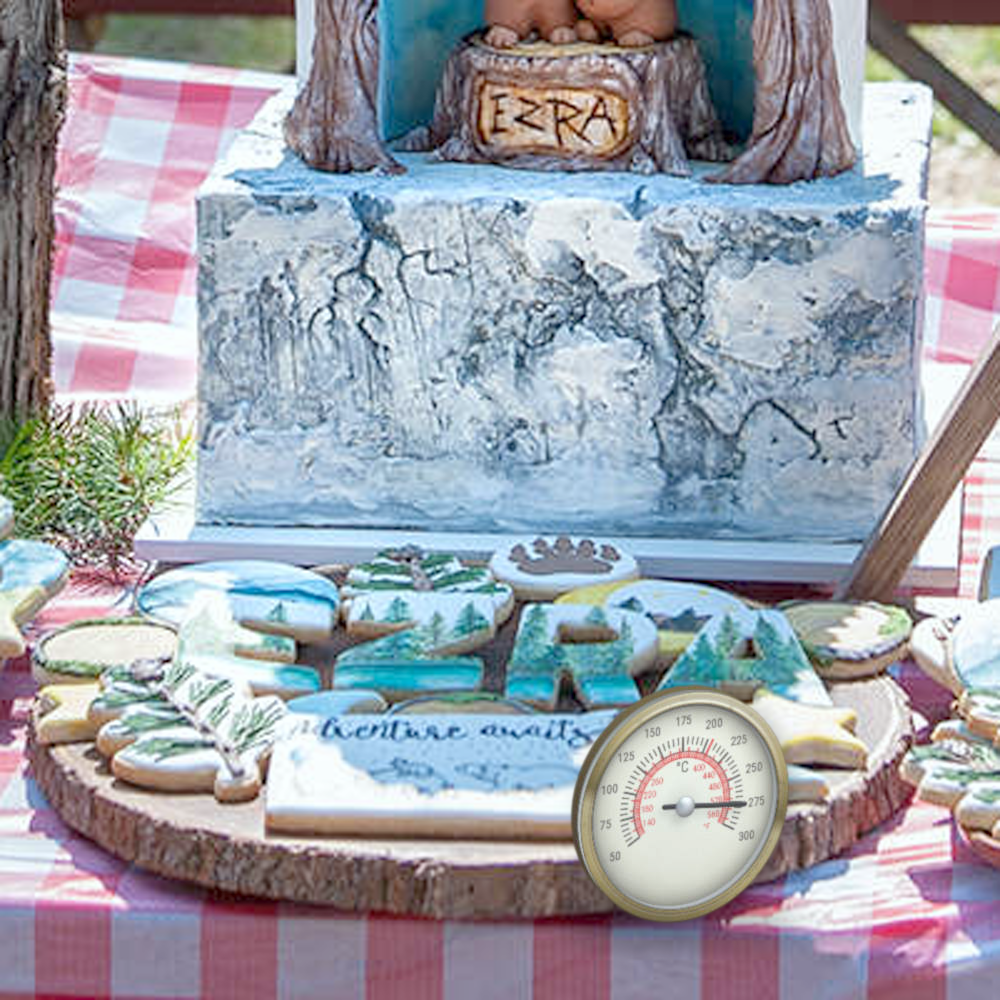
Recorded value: **275** °C
